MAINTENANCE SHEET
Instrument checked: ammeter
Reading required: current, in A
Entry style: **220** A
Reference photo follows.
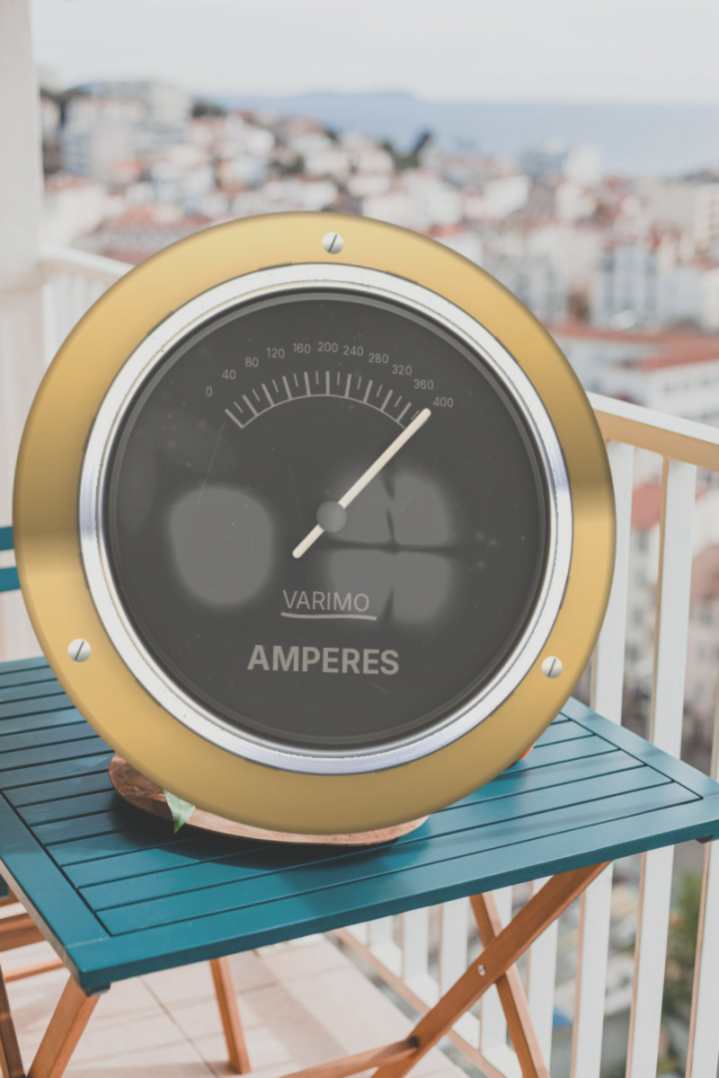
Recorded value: **390** A
